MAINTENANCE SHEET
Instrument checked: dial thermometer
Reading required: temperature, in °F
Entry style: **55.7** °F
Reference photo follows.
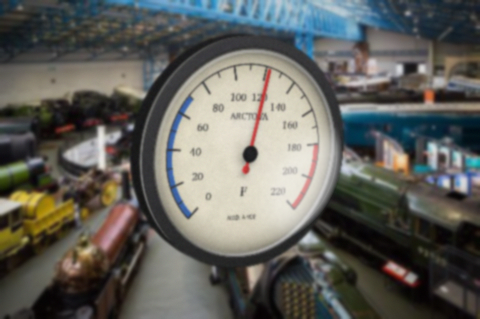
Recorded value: **120** °F
